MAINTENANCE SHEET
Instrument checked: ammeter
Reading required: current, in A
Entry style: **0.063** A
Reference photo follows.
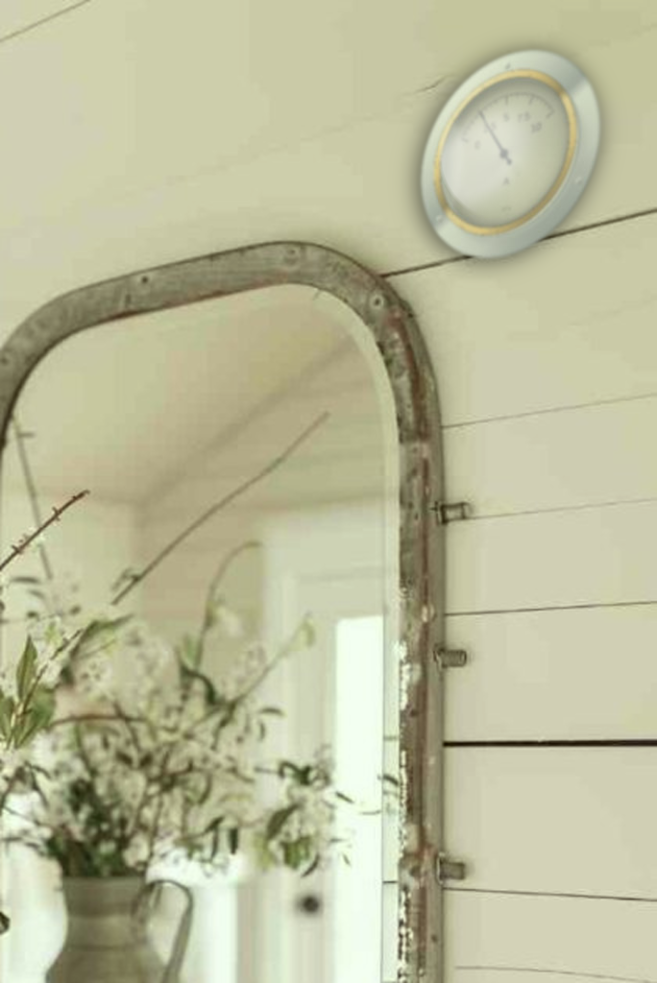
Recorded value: **2.5** A
